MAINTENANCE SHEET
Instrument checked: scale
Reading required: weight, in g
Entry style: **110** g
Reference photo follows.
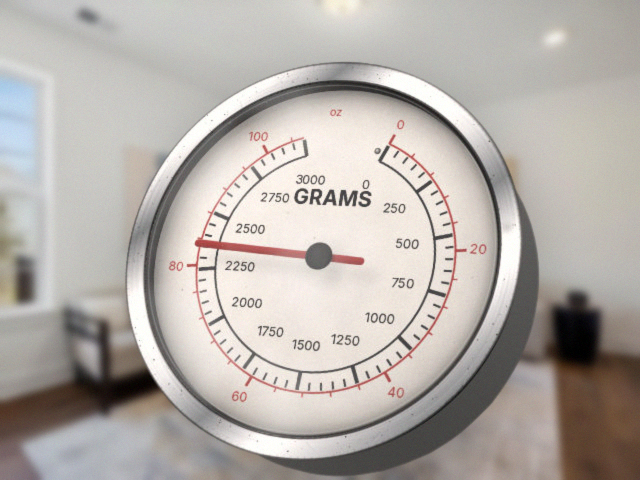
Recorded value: **2350** g
